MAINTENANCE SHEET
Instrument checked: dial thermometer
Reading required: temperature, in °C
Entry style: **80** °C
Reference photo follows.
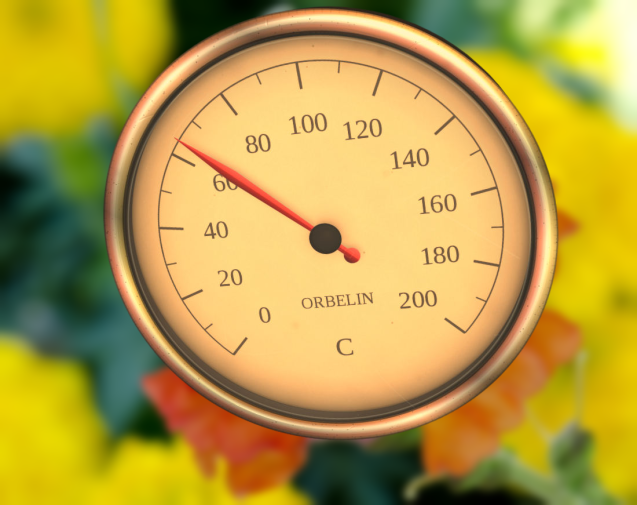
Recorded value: **65** °C
